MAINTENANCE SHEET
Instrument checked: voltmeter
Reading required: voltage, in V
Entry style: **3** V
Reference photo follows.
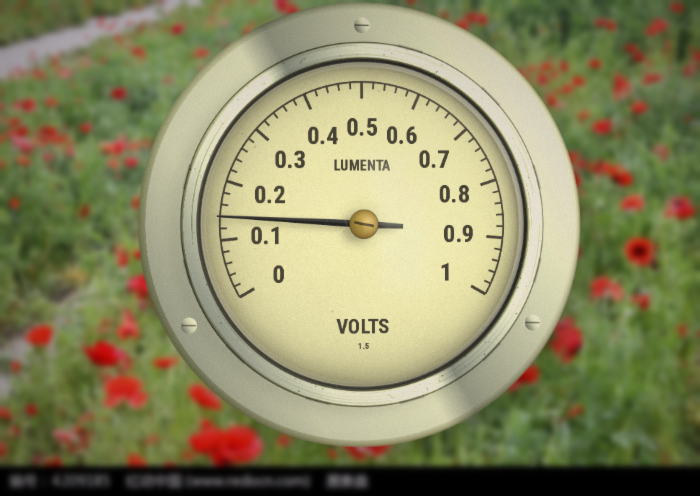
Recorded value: **0.14** V
